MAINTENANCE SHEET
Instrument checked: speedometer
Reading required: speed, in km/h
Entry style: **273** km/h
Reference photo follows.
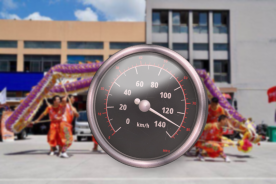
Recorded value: **130** km/h
